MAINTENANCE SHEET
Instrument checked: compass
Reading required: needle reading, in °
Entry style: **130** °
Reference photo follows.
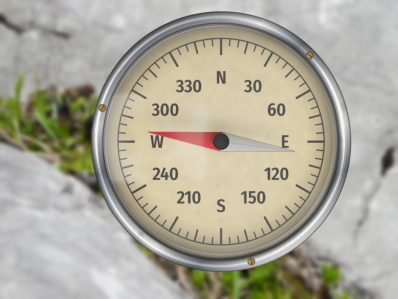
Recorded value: **277.5** °
